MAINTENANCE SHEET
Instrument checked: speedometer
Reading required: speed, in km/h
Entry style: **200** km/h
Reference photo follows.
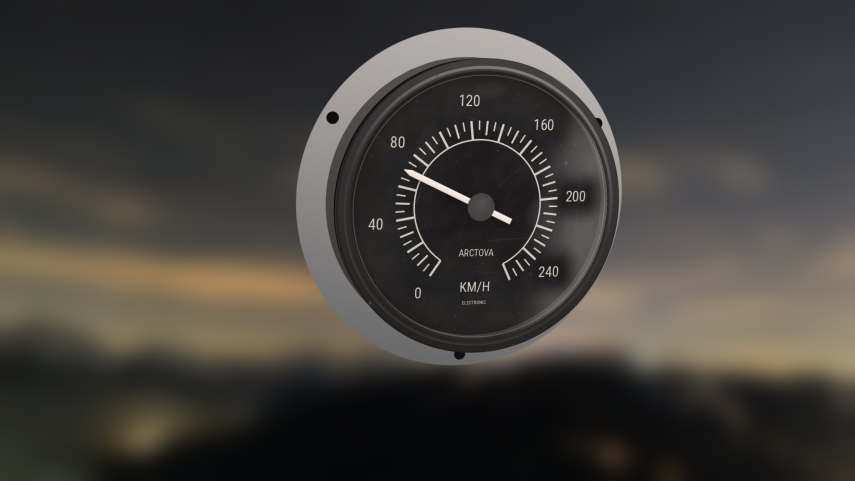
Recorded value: **70** km/h
